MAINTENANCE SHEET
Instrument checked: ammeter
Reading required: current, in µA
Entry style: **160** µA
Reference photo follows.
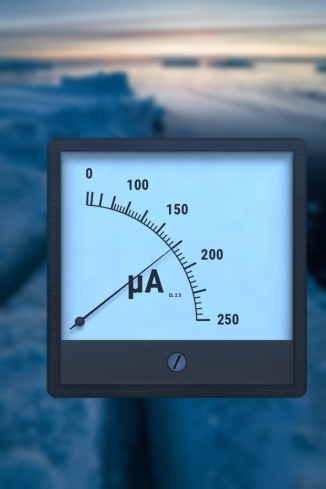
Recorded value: **175** µA
